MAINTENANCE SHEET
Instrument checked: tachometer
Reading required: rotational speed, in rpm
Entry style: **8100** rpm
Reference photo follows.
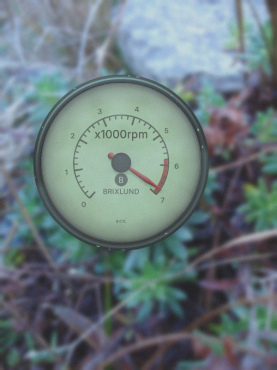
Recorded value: **6800** rpm
